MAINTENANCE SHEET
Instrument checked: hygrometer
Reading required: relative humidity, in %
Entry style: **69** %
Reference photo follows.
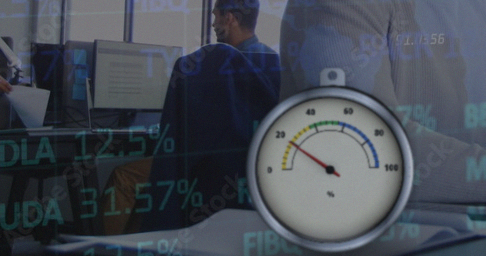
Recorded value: **20** %
